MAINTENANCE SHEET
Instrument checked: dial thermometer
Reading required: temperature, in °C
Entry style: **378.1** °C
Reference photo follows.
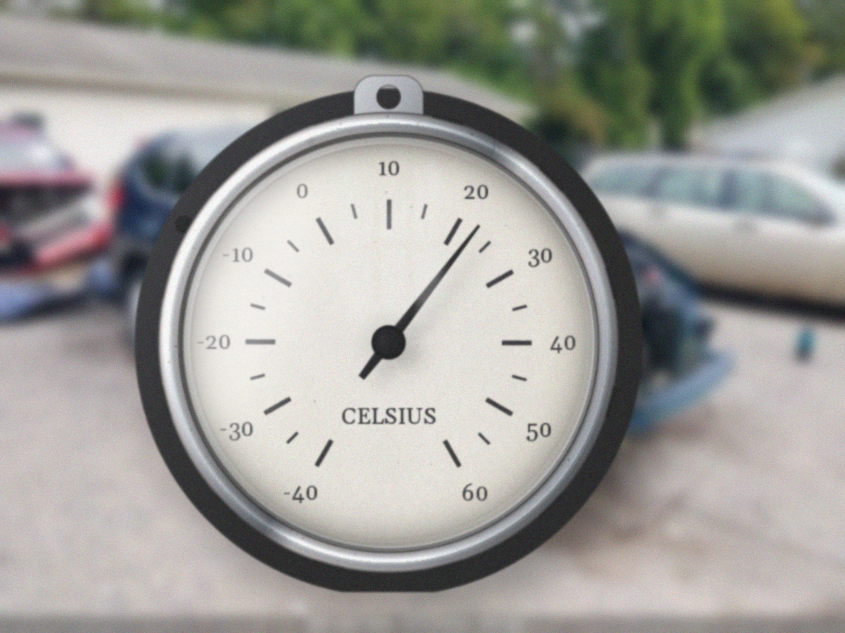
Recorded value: **22.5** °C
